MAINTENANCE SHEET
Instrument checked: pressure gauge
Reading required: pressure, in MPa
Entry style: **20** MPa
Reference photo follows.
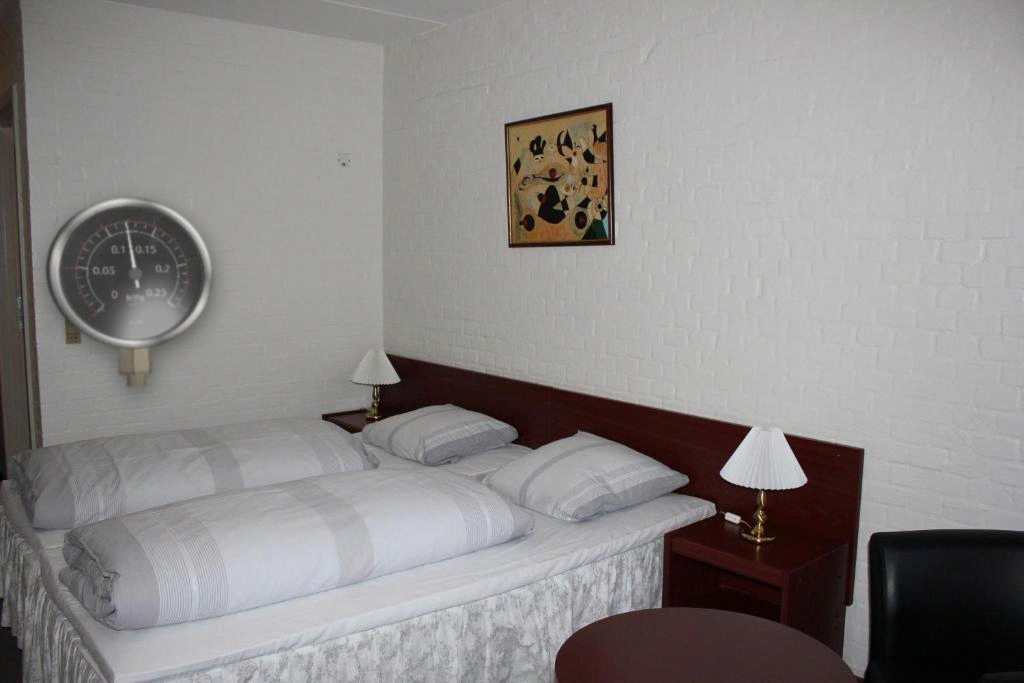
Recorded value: **0.12** MPa
